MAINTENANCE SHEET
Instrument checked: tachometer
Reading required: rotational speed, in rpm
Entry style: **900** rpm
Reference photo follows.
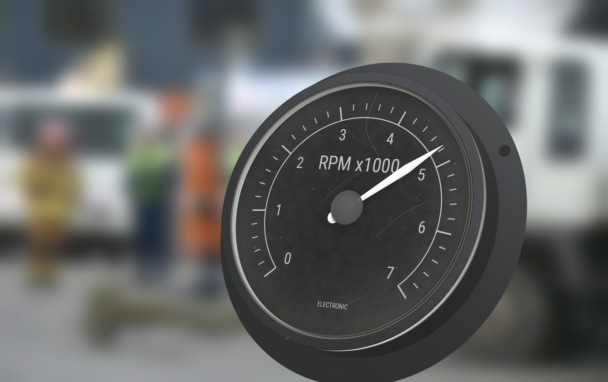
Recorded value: **4800** rpm
